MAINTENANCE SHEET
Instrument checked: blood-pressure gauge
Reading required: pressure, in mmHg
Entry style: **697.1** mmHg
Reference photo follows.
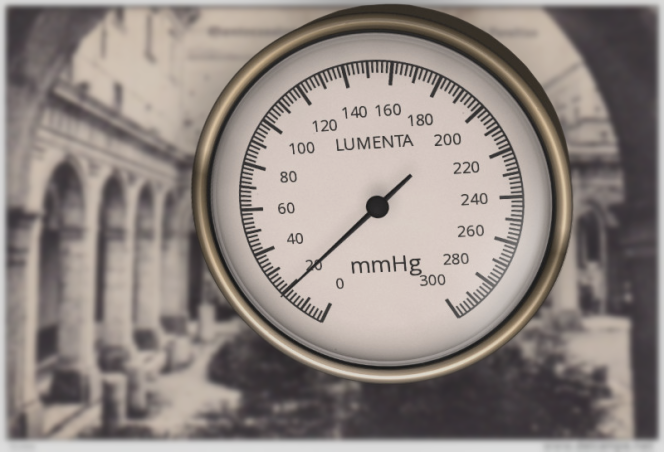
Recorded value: **20** mmHg
